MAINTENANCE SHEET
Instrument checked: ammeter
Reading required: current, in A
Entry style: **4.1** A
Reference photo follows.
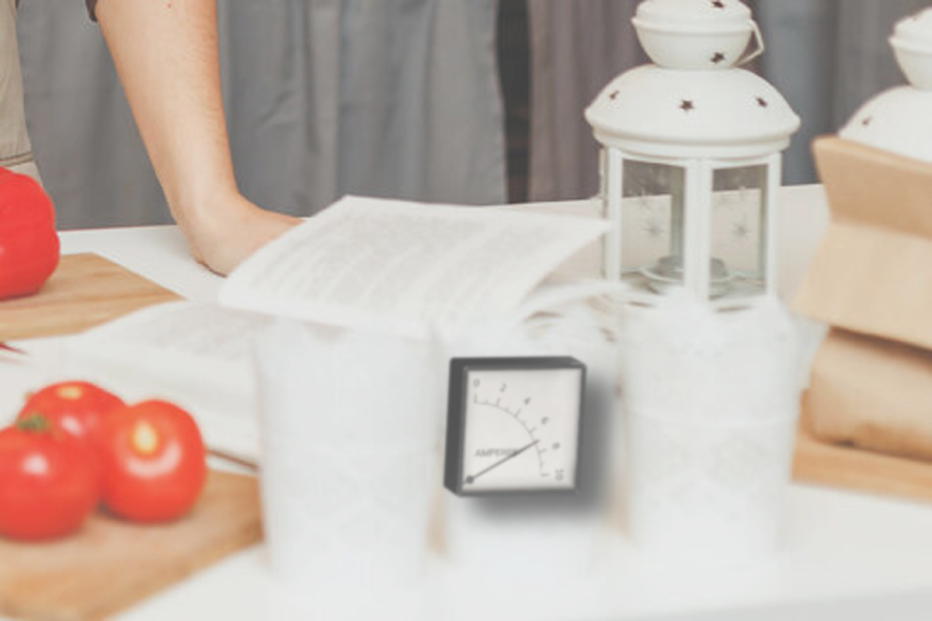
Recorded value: **7** A
